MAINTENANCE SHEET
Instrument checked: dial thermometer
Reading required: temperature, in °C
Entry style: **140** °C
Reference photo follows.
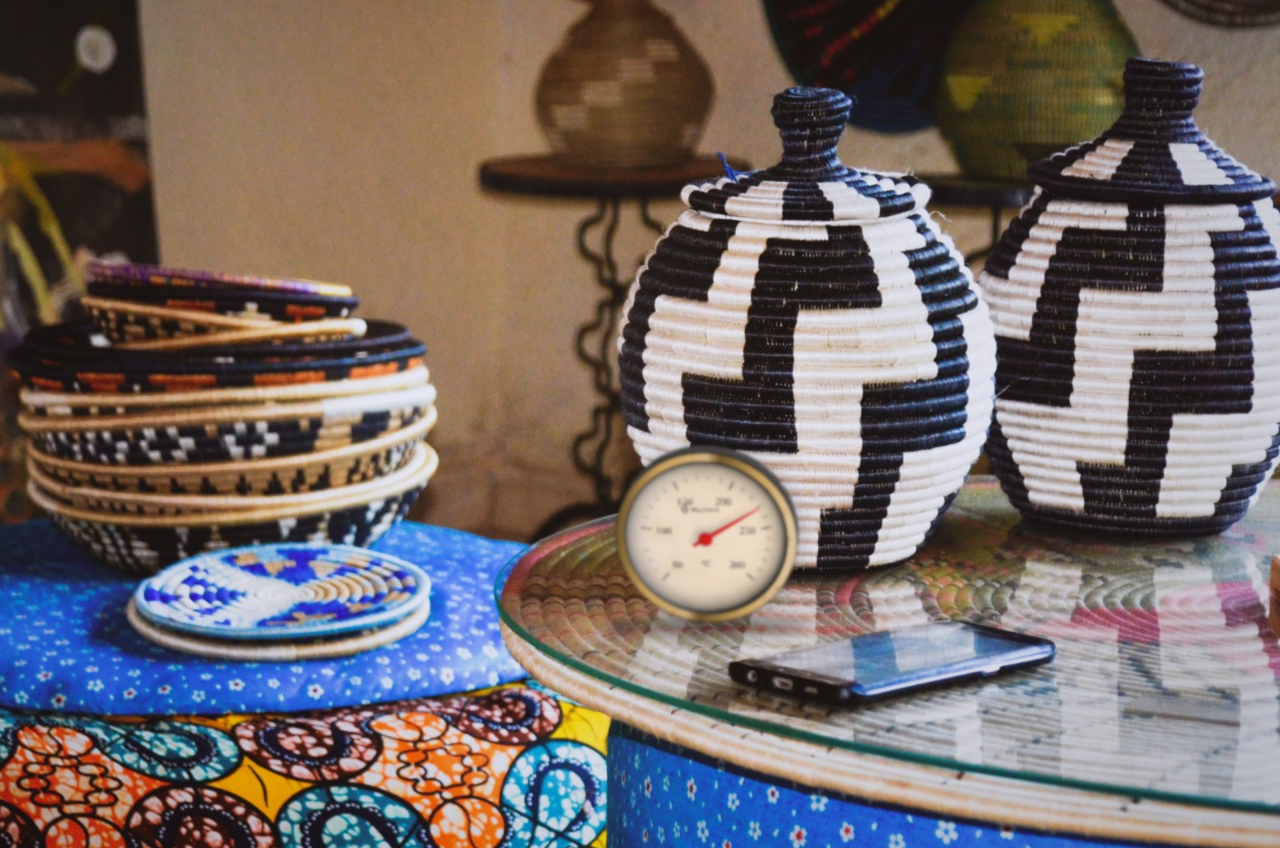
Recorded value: **230** °C
